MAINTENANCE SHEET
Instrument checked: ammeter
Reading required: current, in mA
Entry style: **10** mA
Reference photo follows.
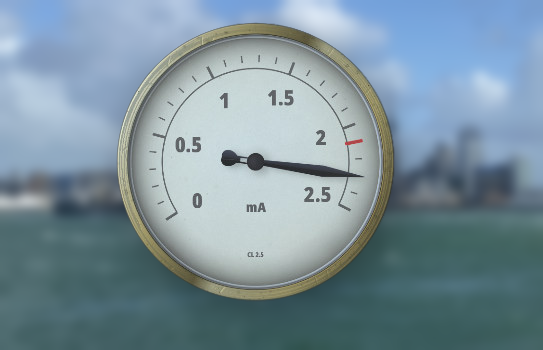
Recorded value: **2.3** mA
